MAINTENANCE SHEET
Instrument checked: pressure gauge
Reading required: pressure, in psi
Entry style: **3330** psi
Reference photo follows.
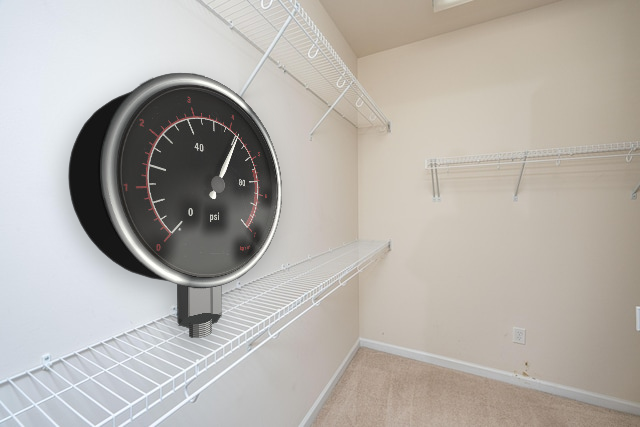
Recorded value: **60** psi
